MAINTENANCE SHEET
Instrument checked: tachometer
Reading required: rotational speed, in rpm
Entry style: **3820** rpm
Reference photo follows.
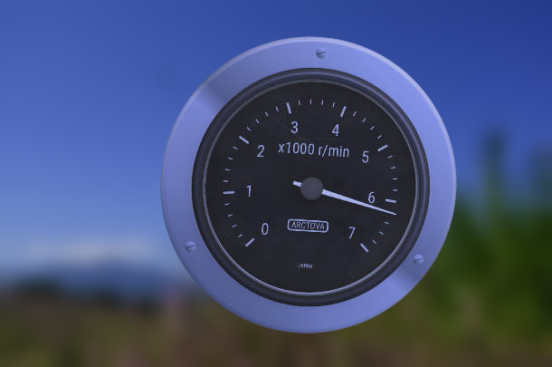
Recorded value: **6200** rpm
